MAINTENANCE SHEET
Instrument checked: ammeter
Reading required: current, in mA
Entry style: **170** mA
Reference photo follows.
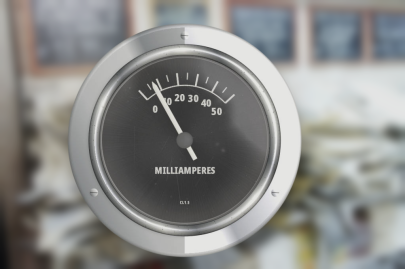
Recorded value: **7.5** mA
